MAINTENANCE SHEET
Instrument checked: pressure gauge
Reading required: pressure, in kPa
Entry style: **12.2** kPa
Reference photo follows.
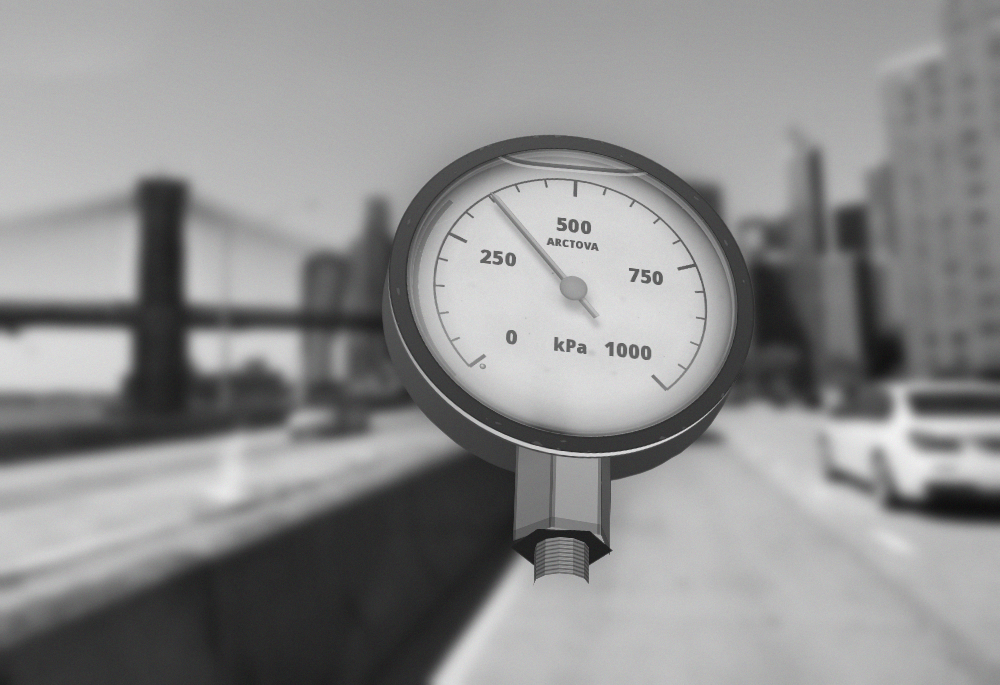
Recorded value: **350** kPa
